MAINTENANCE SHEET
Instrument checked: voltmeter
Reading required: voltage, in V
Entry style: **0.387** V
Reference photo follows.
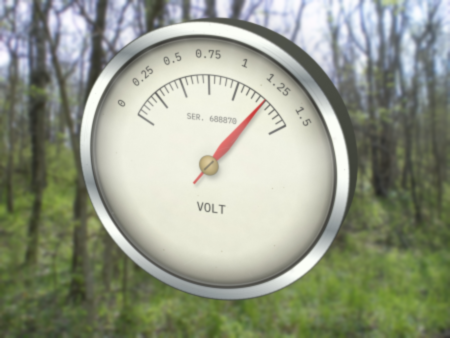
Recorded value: **1.25** V
